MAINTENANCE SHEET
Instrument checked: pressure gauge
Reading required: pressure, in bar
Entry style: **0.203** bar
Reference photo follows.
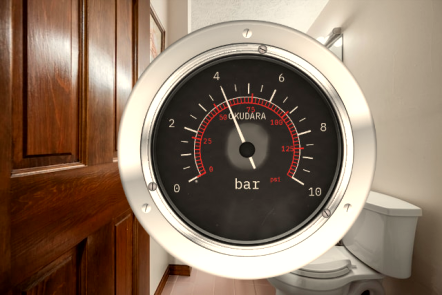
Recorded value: **4** bar
